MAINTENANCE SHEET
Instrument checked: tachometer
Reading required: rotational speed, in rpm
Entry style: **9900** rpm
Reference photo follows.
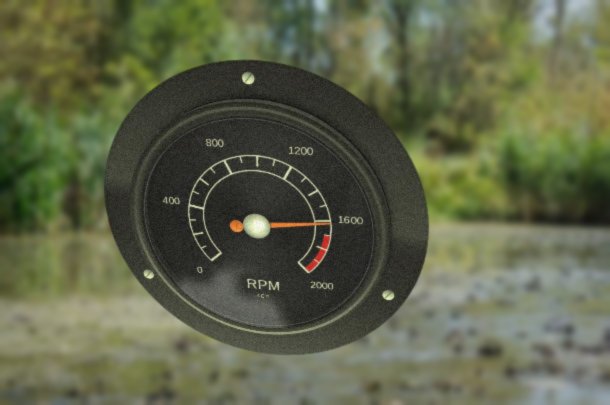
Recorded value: **1600** rpm
